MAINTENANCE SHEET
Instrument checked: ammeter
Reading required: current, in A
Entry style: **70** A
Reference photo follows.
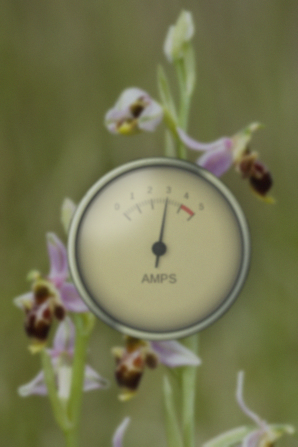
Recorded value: **3** A
